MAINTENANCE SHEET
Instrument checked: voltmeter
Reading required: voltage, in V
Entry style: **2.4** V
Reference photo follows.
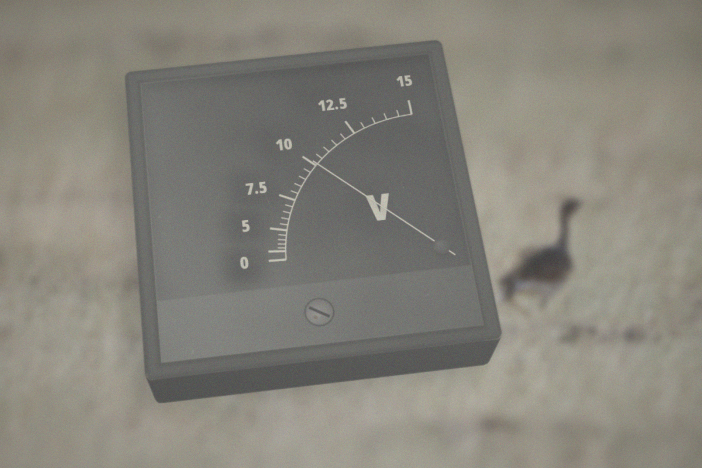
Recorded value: **10** V
